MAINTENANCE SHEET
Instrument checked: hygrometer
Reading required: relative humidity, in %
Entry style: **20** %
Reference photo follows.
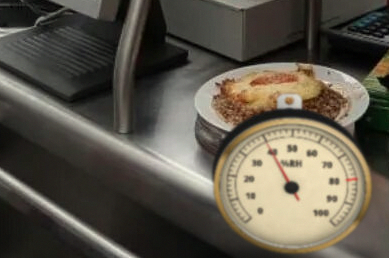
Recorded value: **40** %
